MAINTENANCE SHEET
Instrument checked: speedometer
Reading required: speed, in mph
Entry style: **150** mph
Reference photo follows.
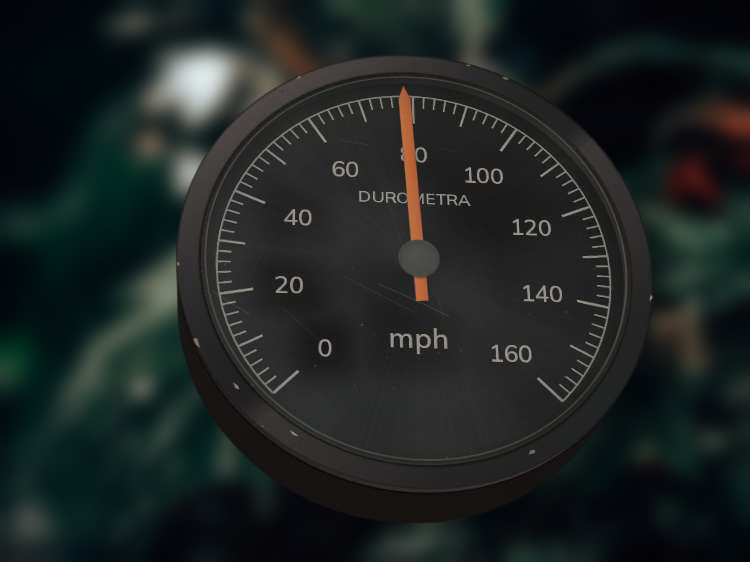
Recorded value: **78** mph
